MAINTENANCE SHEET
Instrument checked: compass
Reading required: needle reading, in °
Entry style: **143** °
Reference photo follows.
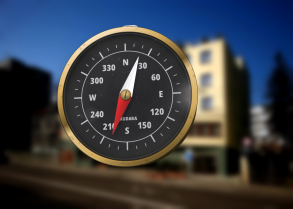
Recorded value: **200** °
